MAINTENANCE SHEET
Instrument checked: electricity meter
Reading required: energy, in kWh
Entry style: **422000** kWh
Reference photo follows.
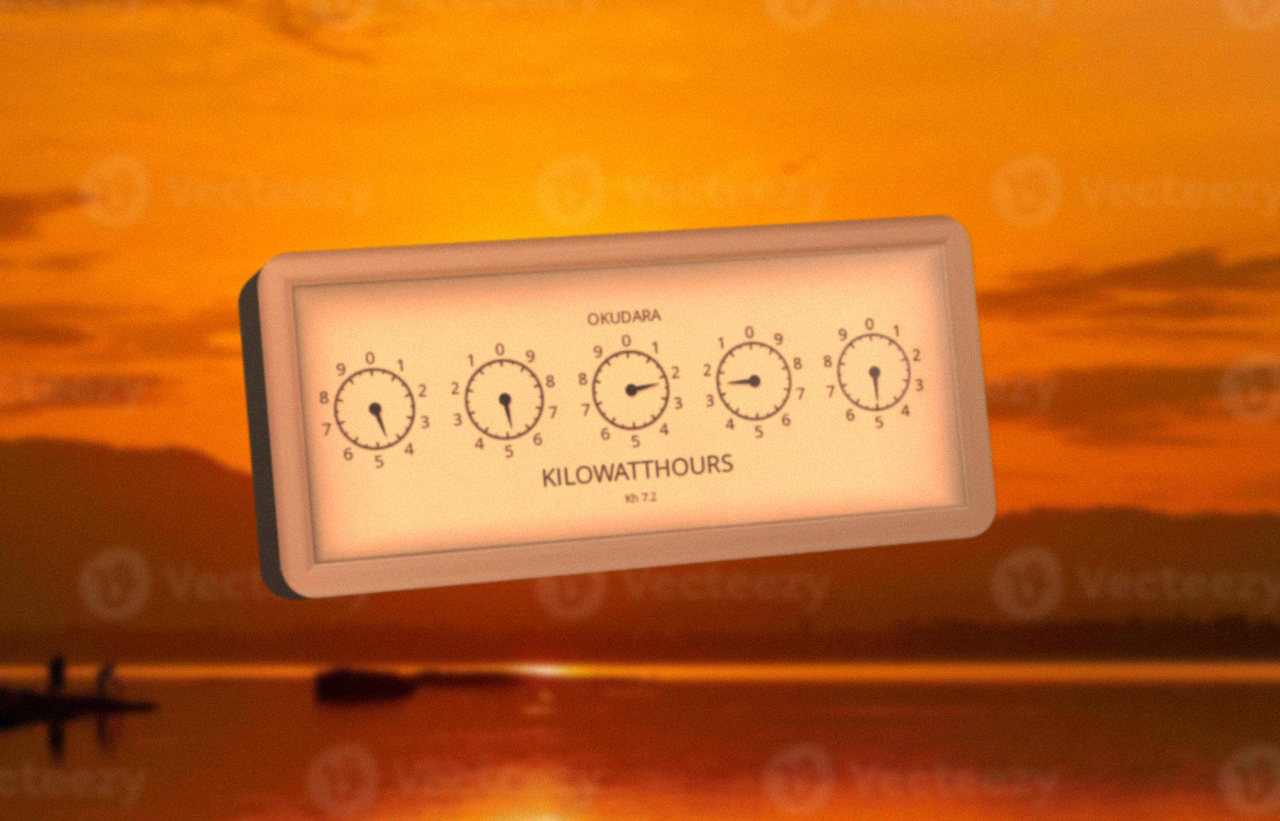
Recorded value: **45225** kWh
